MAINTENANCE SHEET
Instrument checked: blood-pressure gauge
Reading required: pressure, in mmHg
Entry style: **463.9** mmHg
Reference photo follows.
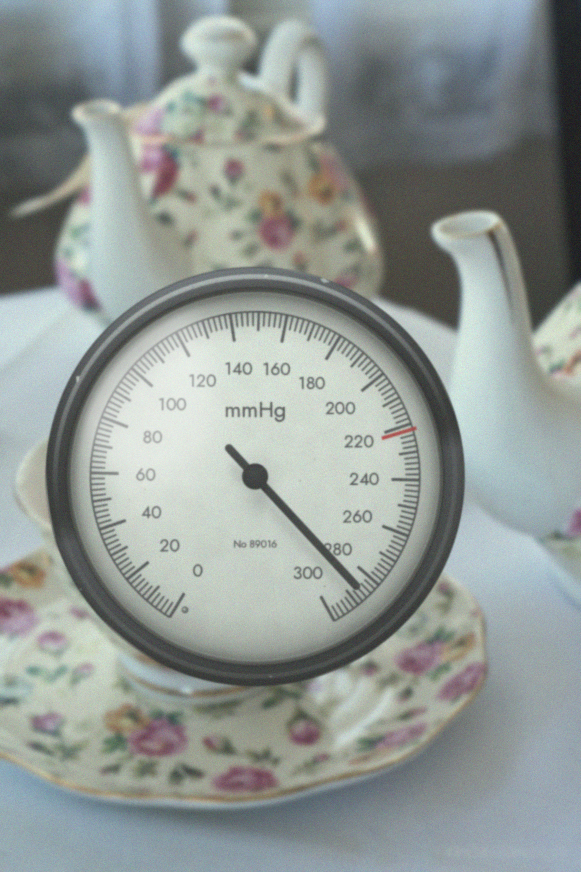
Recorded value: **286** mmHg
